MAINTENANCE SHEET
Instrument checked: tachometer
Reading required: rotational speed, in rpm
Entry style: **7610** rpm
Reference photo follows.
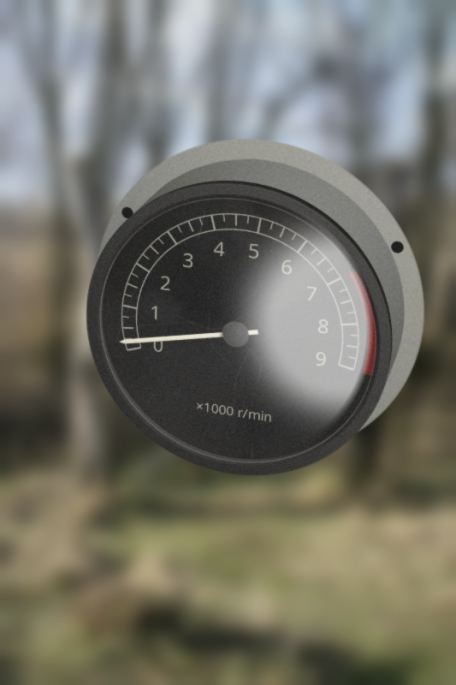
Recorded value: **250** rpm
